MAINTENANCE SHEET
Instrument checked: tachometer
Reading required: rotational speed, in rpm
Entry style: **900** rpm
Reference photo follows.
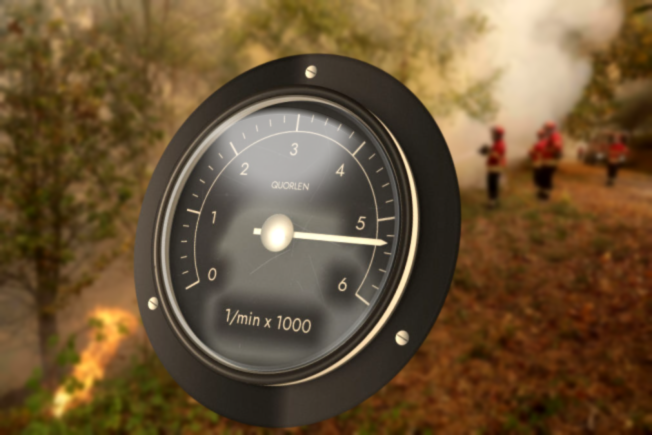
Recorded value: **5300** rpm
